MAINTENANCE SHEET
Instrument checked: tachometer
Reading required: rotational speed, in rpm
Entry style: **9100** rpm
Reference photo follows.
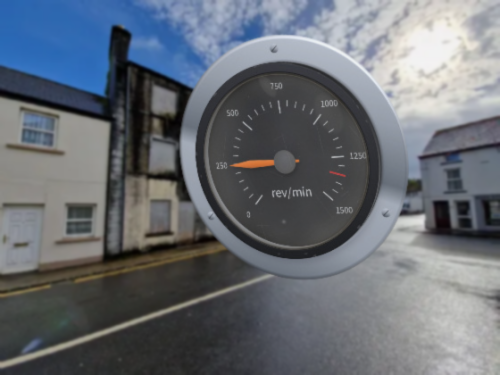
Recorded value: **250** rpm
